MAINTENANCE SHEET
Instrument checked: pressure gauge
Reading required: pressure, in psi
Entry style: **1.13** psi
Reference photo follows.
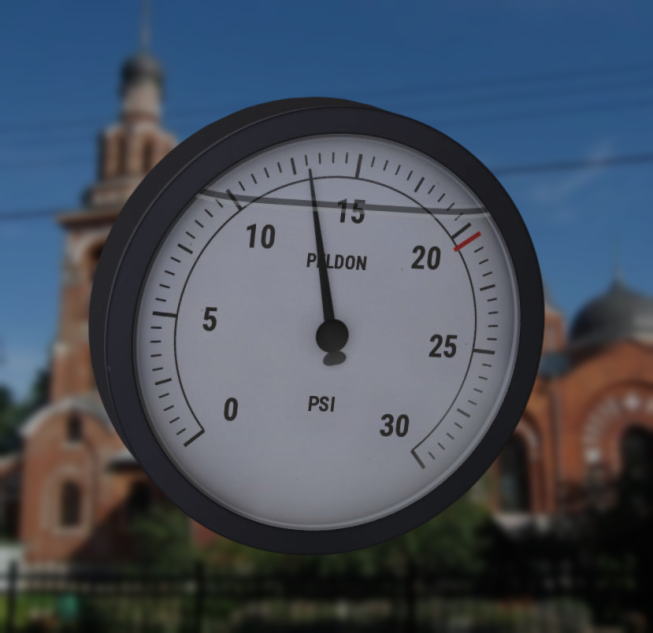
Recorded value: **13** psi
